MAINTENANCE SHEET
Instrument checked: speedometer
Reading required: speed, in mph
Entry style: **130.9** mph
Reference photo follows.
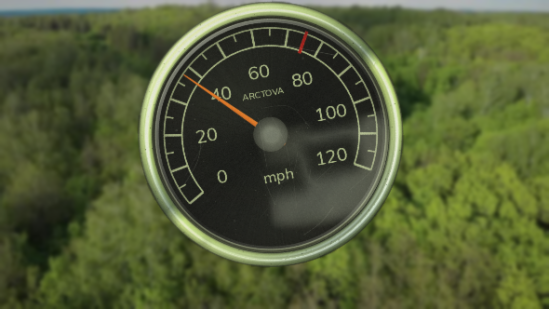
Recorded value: **37.5** mph
